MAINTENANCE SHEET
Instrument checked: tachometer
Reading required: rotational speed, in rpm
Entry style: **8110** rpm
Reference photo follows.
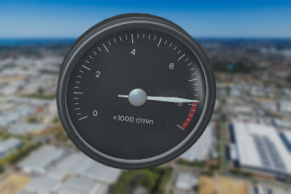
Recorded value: **7800** rpm
